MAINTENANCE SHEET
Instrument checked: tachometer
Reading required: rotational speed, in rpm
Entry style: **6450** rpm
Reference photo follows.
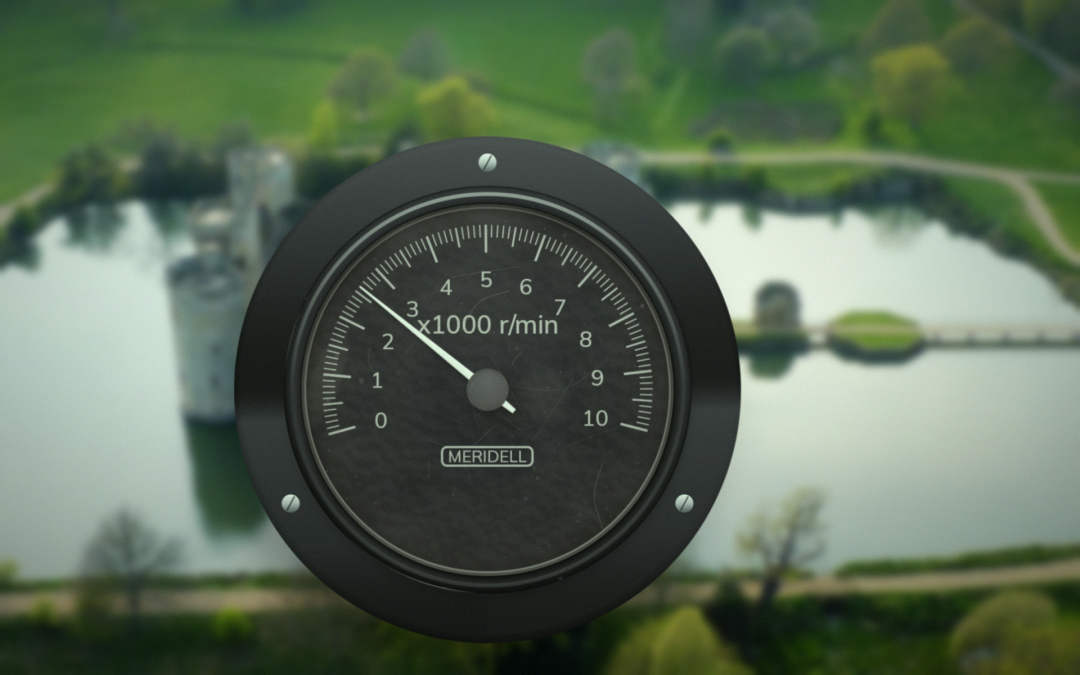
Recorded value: **2600** rpm
